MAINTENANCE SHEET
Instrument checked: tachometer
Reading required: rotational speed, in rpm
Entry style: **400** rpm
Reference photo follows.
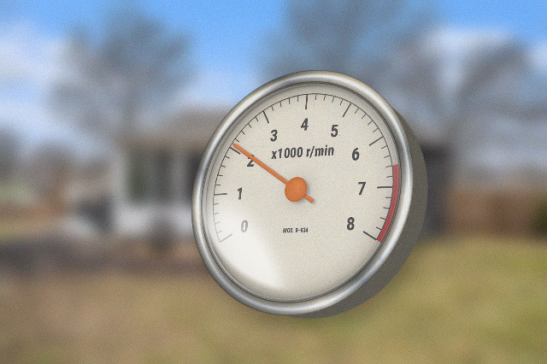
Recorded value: **2100** rpm
